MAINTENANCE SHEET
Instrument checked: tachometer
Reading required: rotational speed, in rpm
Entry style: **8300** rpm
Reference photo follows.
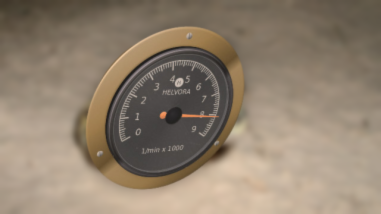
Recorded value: **8000** rpm
